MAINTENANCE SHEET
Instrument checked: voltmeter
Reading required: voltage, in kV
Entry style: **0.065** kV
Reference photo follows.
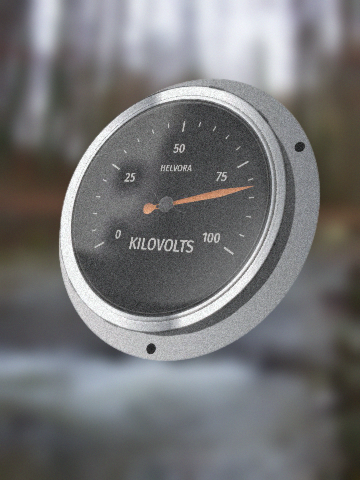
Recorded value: **82.5** kV
